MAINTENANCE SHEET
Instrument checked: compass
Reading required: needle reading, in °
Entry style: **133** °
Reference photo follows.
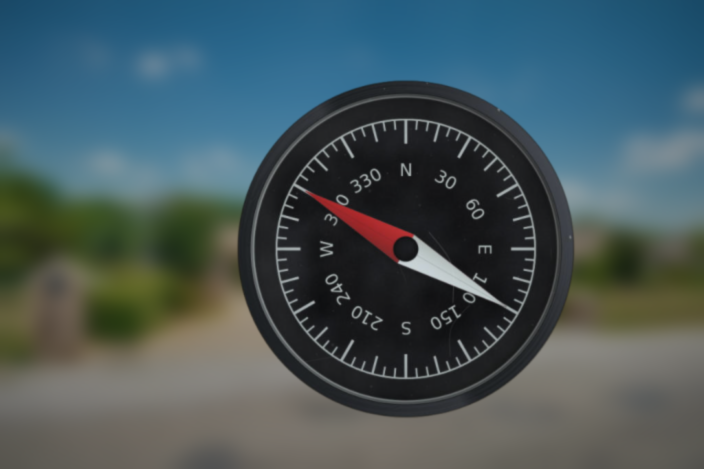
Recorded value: **300** °
